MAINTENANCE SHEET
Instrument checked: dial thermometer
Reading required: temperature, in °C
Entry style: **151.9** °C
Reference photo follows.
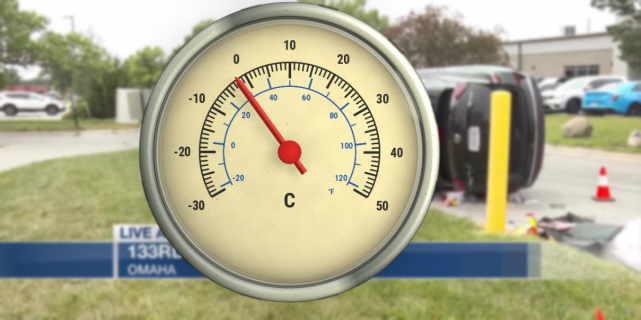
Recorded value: **-2** °C
